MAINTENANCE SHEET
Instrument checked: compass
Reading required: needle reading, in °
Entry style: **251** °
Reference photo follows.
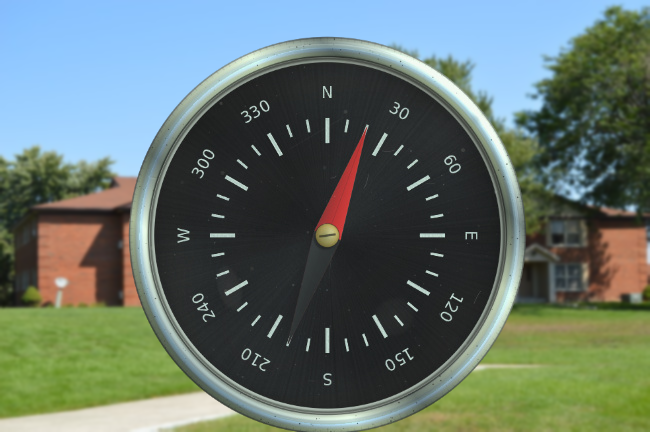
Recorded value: **20** °
